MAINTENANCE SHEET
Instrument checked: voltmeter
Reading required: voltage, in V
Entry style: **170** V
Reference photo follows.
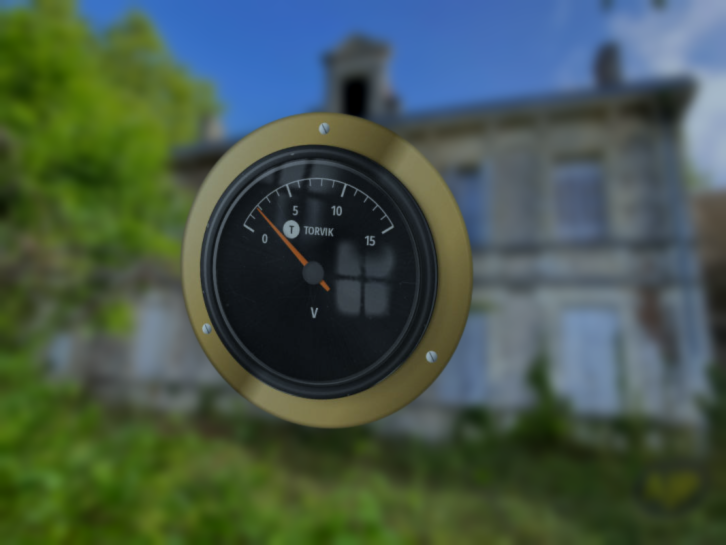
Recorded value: **2** V
